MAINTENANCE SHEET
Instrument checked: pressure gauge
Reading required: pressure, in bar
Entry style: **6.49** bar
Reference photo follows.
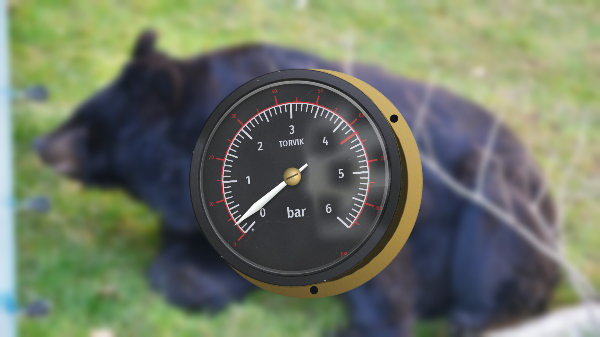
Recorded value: **0.2** bar
